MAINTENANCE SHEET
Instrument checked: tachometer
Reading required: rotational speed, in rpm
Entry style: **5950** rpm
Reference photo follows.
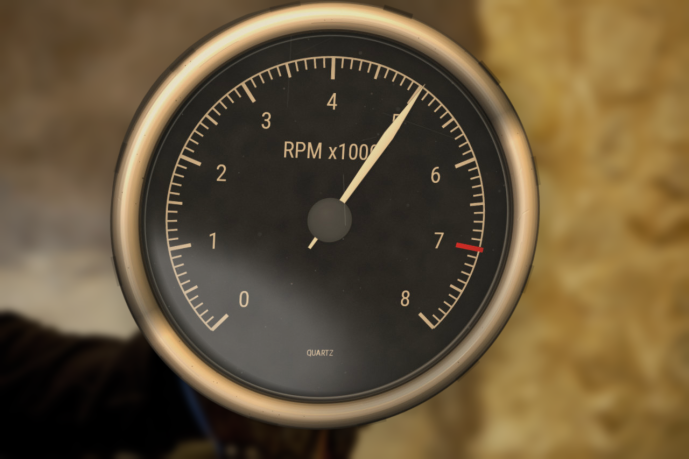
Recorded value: **5000** rpm
